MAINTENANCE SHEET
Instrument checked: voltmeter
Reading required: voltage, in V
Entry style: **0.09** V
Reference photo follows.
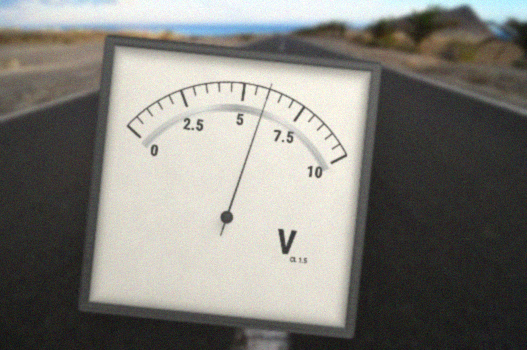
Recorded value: **6** V
